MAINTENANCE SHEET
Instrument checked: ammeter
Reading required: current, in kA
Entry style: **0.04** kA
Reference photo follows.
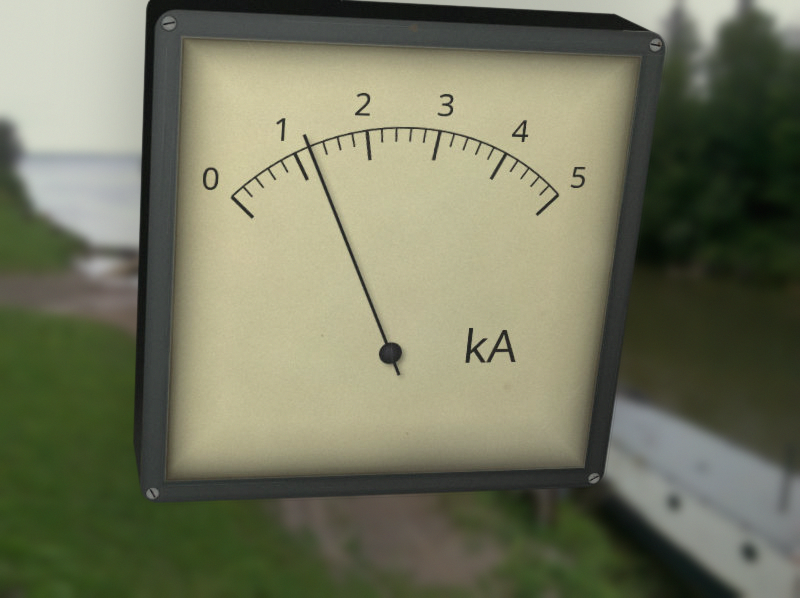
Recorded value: **1.2** kA
